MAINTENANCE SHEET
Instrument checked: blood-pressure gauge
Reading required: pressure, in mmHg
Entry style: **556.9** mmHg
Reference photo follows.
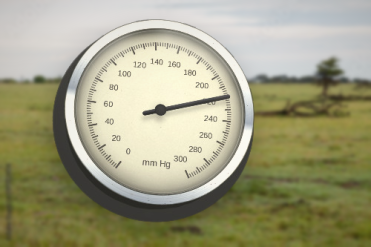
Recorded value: **220** mmHg
